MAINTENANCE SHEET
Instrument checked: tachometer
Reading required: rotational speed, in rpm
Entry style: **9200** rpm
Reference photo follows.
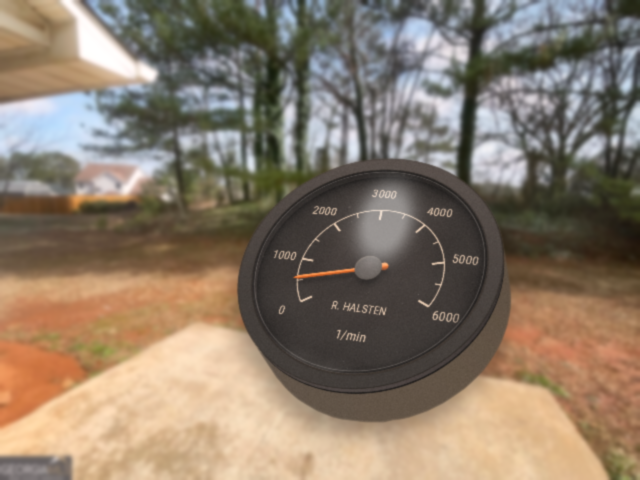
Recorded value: **500** rpm
